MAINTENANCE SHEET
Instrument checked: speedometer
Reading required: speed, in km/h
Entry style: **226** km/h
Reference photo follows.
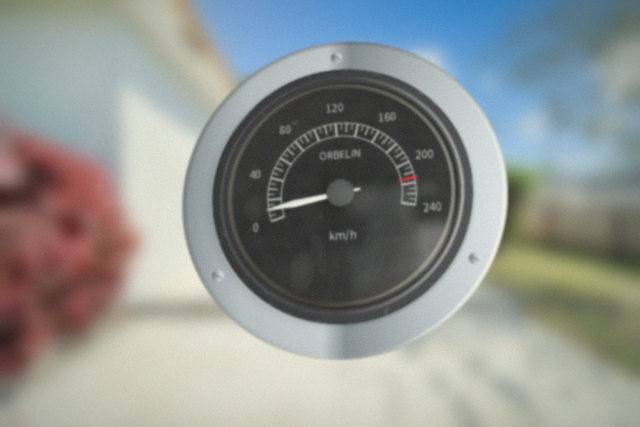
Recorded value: **10** km/h
